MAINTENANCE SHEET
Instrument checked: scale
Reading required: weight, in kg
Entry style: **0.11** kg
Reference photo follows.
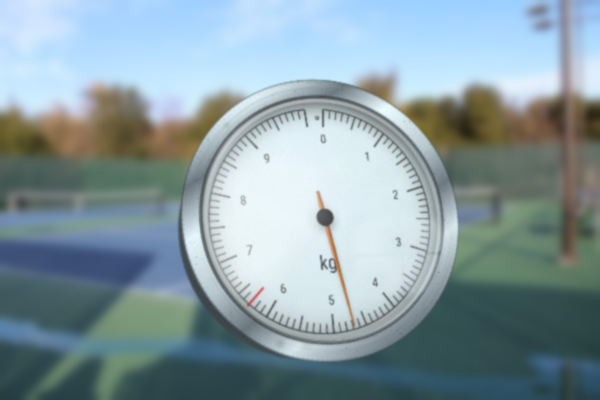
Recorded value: **4.7** kg
